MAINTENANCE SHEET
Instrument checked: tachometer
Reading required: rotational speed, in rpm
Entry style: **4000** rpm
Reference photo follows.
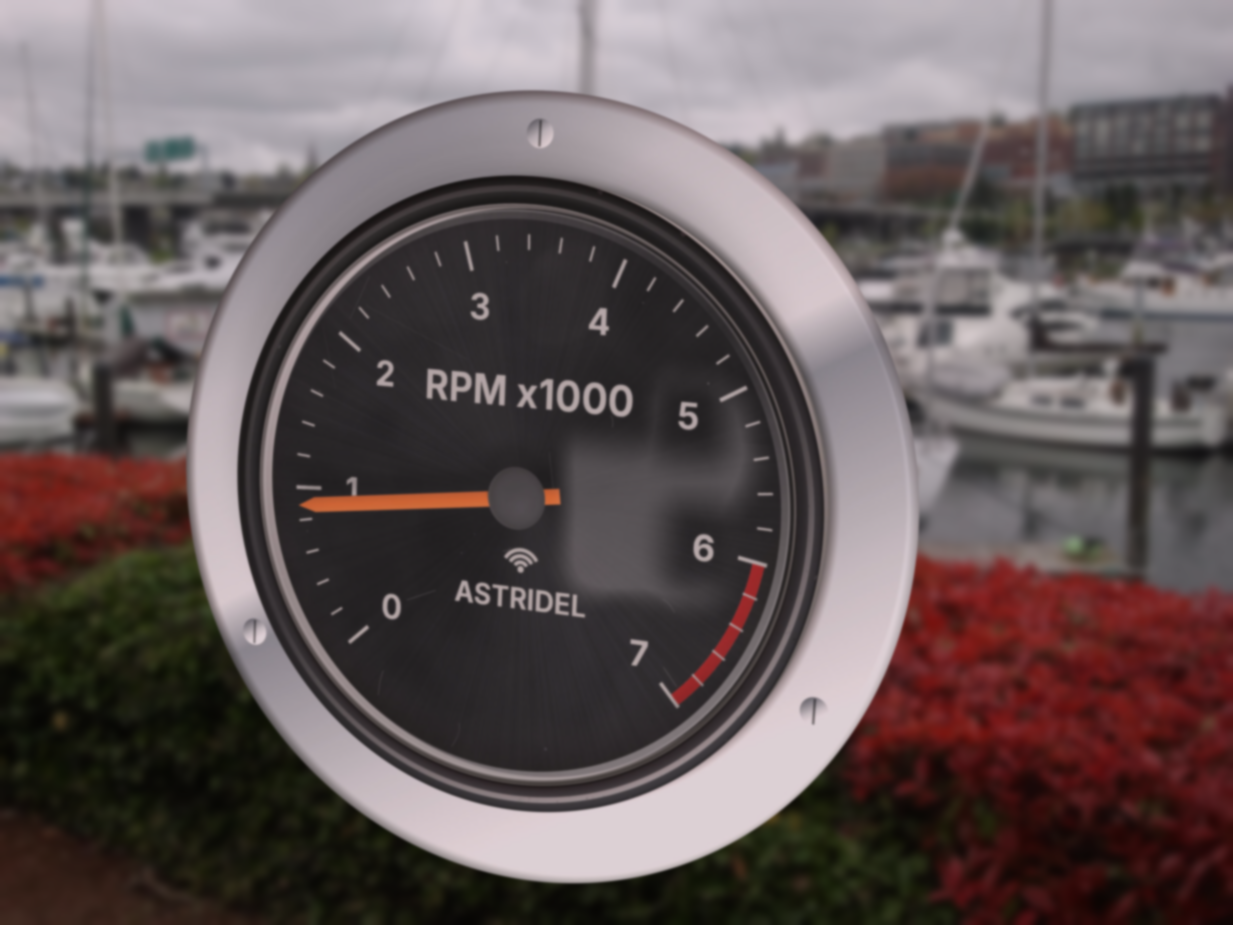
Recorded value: **900** rpm
